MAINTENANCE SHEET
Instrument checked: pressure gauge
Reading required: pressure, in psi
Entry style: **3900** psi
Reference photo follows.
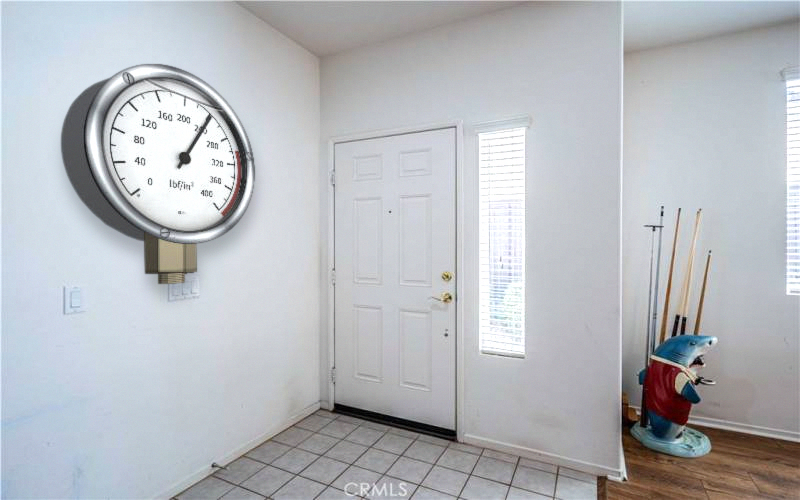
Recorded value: **240** psi
